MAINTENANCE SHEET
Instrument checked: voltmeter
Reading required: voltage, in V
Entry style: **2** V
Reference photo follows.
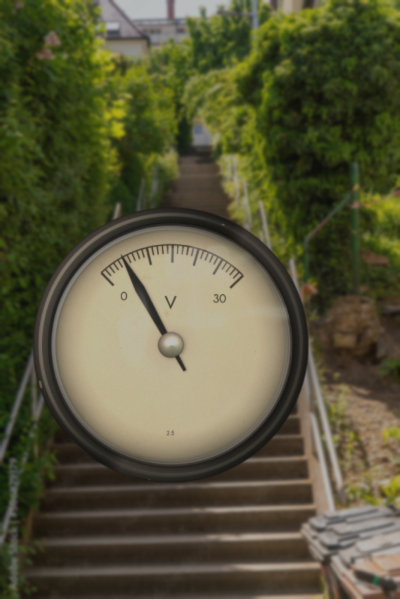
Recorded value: **5** V
